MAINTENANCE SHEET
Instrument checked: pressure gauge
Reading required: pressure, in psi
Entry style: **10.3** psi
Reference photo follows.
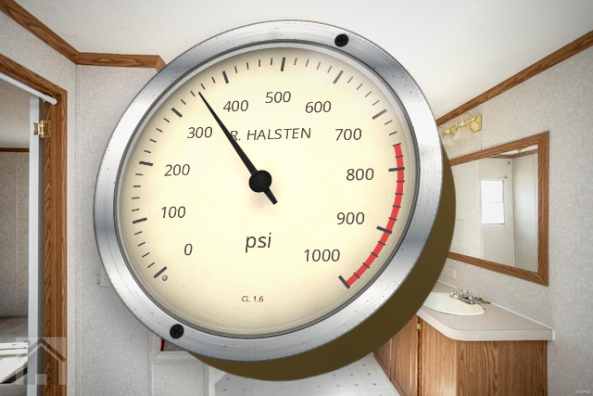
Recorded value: **350** psi
